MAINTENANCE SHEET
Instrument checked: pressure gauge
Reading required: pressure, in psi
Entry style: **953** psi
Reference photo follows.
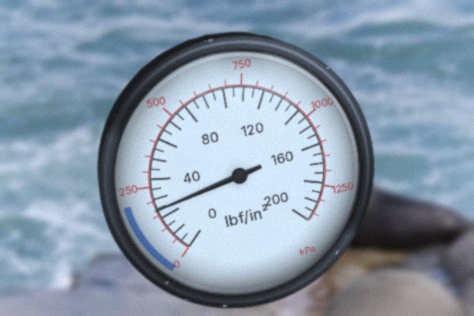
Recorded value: **25** psi
